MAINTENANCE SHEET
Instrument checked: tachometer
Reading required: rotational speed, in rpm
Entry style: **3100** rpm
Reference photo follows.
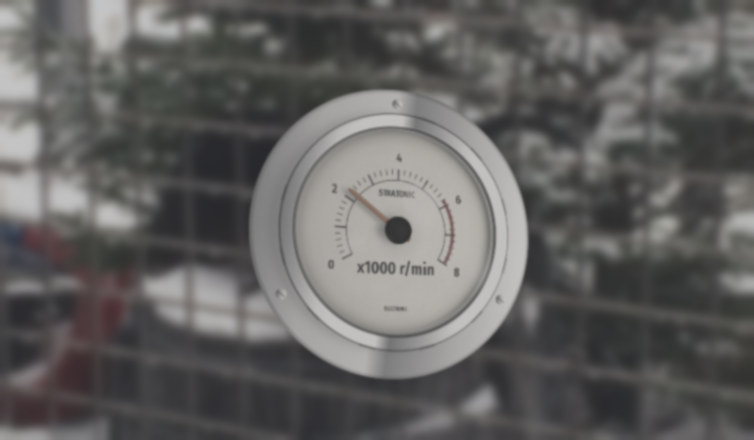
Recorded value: **2200** rpm
